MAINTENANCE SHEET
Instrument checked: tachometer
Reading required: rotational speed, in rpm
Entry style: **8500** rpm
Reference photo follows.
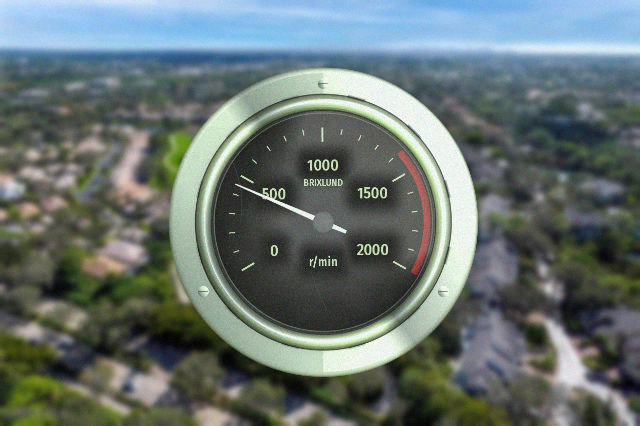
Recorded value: **450** rpm
